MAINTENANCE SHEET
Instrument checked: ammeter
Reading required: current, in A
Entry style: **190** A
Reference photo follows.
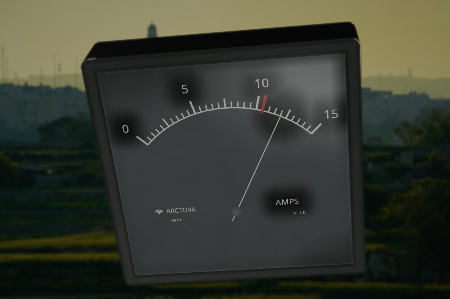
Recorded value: **12** A
